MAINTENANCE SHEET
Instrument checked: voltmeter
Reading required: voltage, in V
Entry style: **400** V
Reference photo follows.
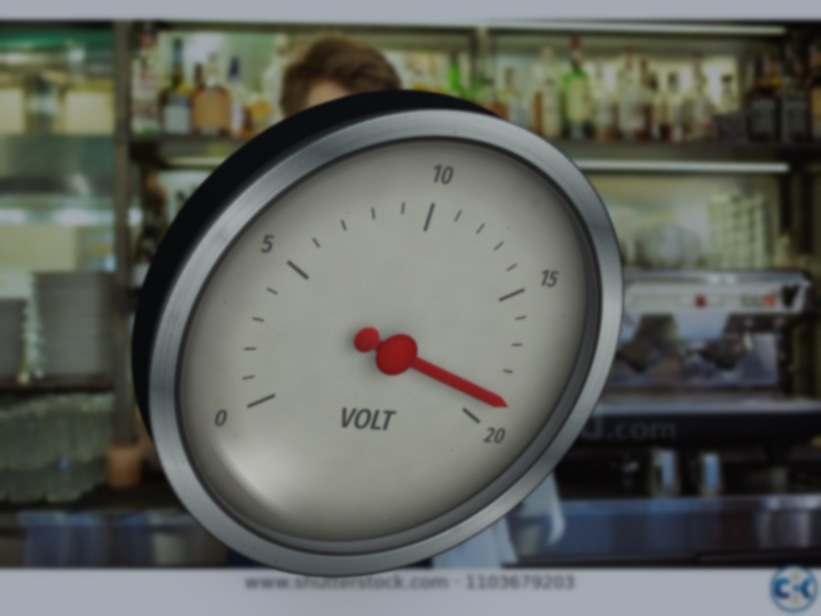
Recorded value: **19** V
